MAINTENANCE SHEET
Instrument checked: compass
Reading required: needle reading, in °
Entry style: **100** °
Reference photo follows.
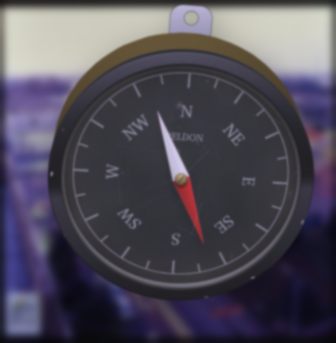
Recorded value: **157.5** °
